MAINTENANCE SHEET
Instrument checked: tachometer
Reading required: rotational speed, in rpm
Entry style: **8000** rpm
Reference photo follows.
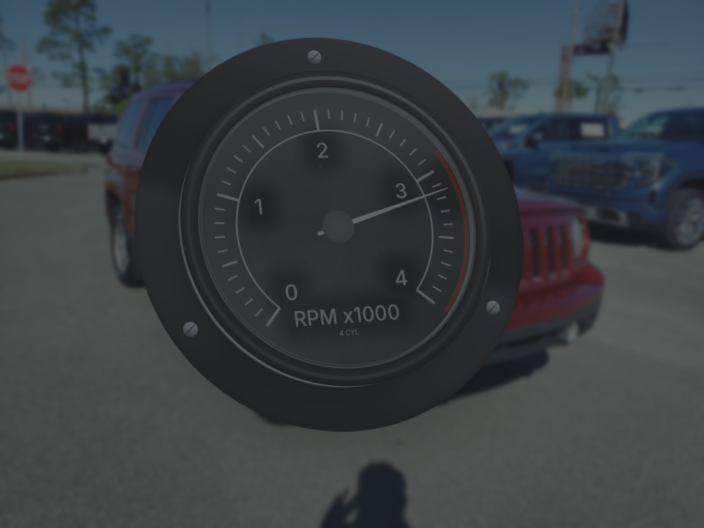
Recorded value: **3150** rpm
